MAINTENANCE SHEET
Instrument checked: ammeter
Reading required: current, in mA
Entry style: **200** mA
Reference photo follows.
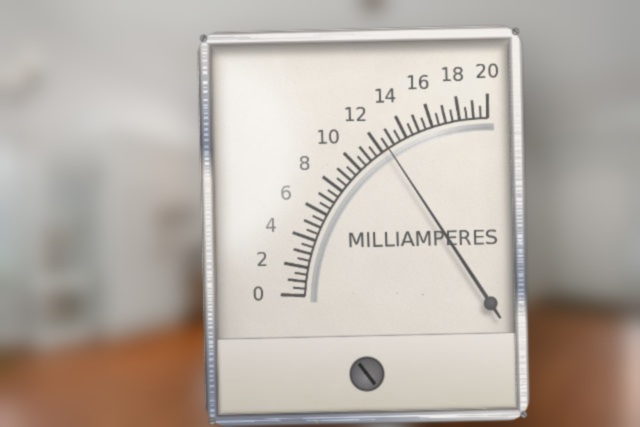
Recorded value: **12.5** mA
